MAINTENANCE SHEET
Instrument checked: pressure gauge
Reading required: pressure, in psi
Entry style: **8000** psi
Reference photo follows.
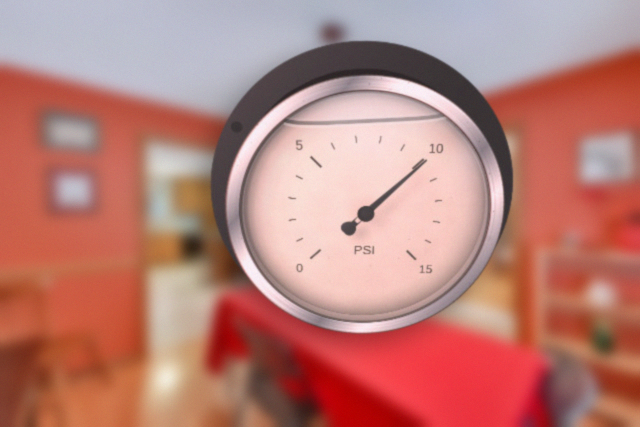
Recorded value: **10** psi
